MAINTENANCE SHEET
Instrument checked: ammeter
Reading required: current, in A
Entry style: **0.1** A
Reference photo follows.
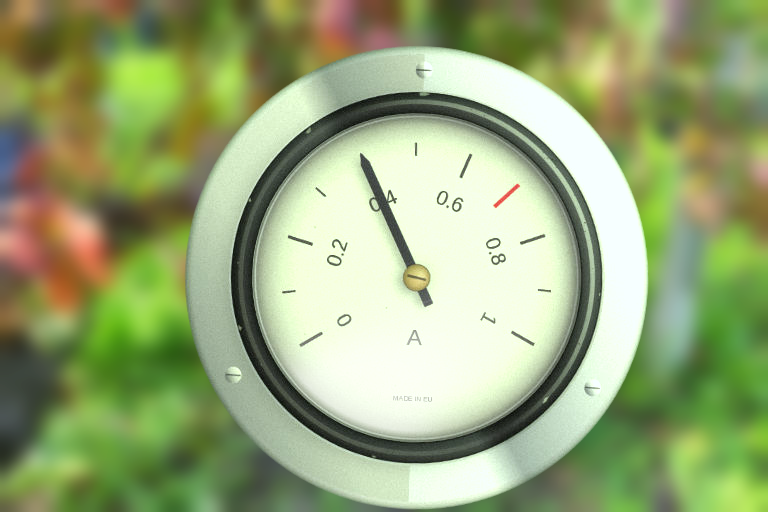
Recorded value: **0.4** A
